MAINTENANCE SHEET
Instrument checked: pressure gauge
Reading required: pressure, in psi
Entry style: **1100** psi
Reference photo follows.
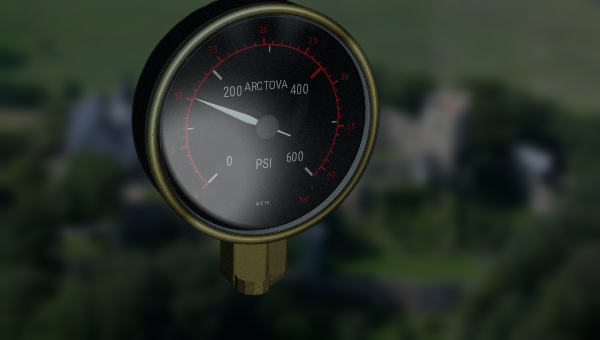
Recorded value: **150** psi
